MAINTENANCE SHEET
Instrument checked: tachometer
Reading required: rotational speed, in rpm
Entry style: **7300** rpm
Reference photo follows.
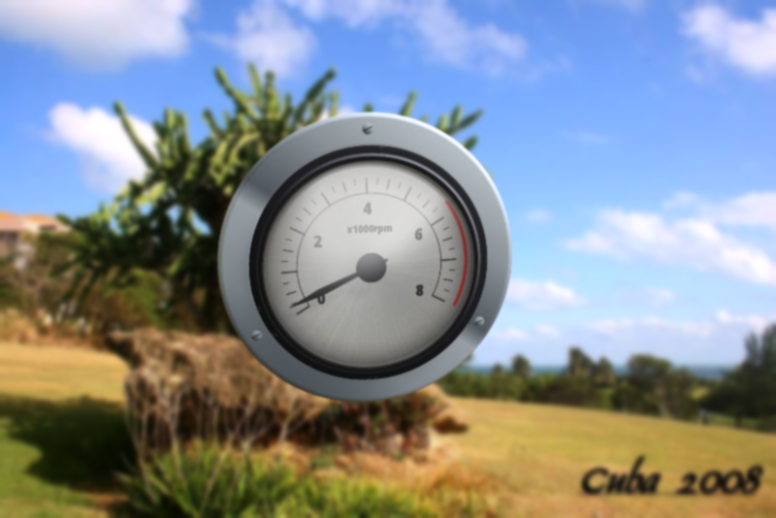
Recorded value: **250** rpm
